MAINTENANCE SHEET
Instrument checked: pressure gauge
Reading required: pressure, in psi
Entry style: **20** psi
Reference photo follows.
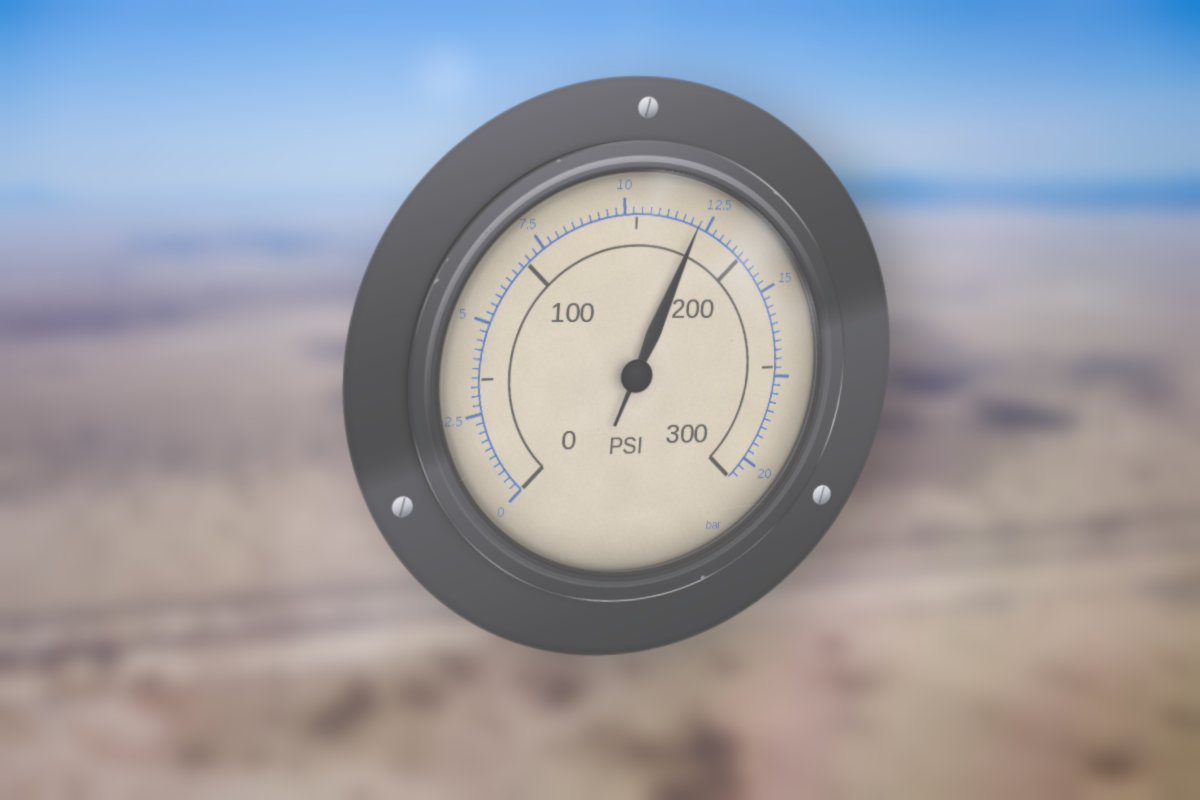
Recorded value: **175** psi
